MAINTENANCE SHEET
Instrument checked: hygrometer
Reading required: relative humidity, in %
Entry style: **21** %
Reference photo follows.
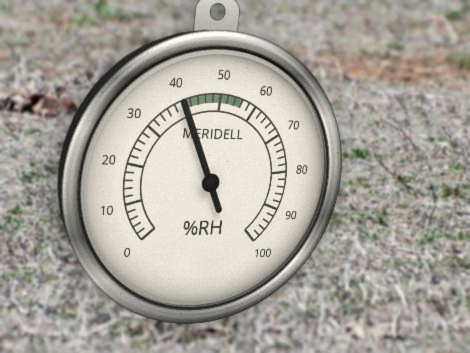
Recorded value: **40** %
